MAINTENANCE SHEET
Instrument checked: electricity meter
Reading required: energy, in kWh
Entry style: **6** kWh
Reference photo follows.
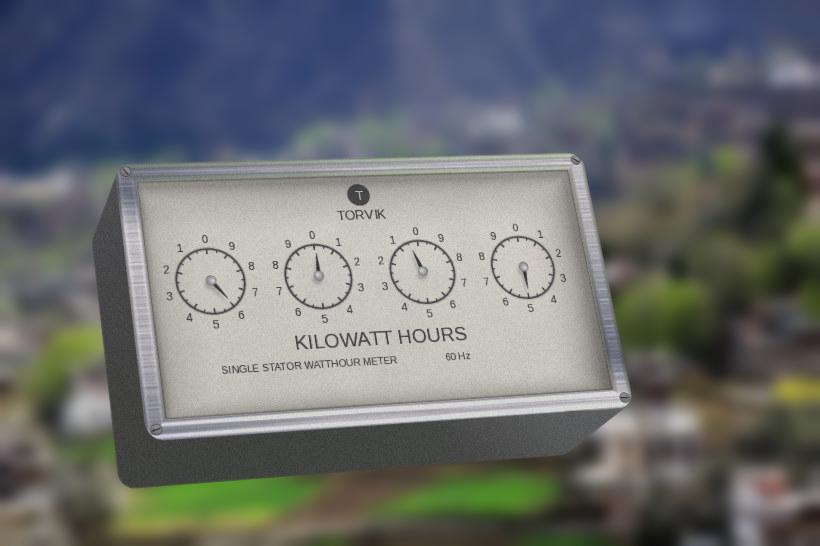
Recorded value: **6005** kWh
